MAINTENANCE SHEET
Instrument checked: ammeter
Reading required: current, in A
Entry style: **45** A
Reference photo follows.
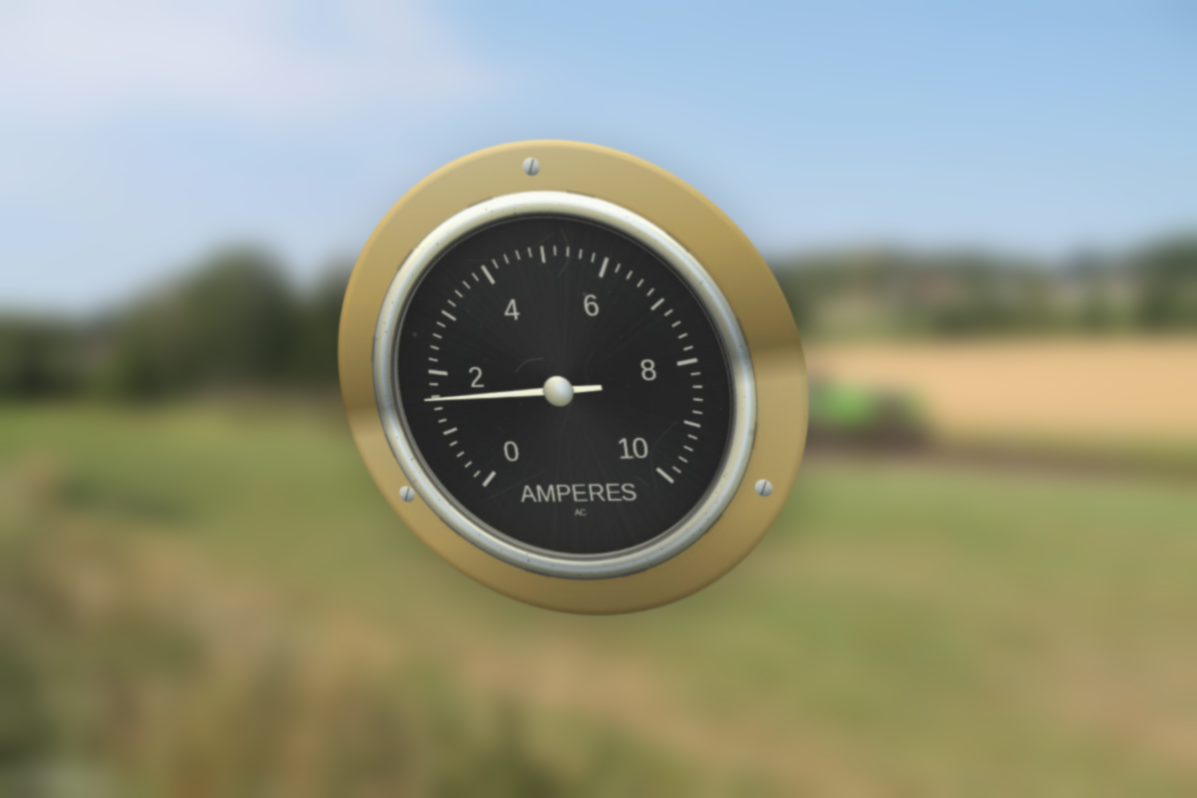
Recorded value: **1.6** A
